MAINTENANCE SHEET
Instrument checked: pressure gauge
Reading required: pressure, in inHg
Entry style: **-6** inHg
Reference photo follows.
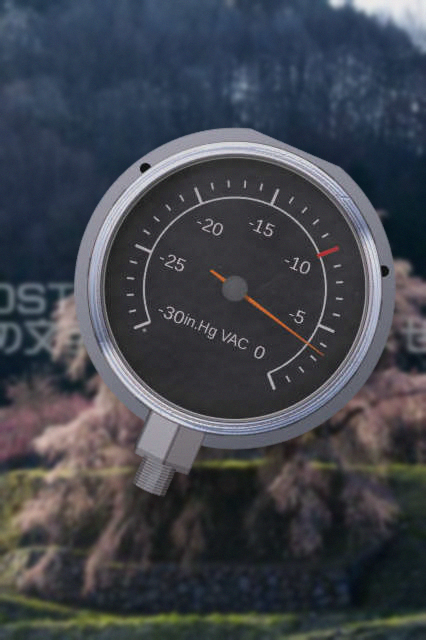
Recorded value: **-3.5** inHg
